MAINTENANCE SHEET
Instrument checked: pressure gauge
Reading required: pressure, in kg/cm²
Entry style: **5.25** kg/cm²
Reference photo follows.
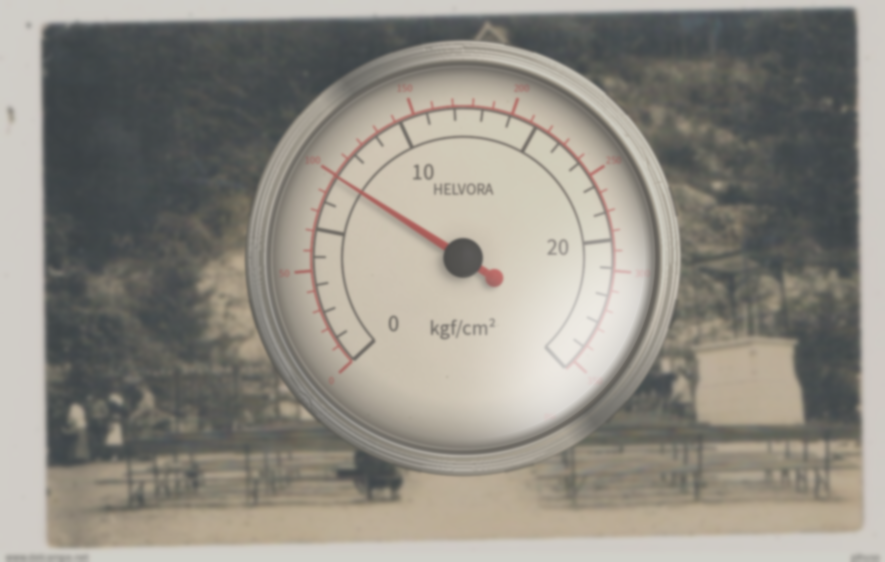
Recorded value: **7** kg/cm²
